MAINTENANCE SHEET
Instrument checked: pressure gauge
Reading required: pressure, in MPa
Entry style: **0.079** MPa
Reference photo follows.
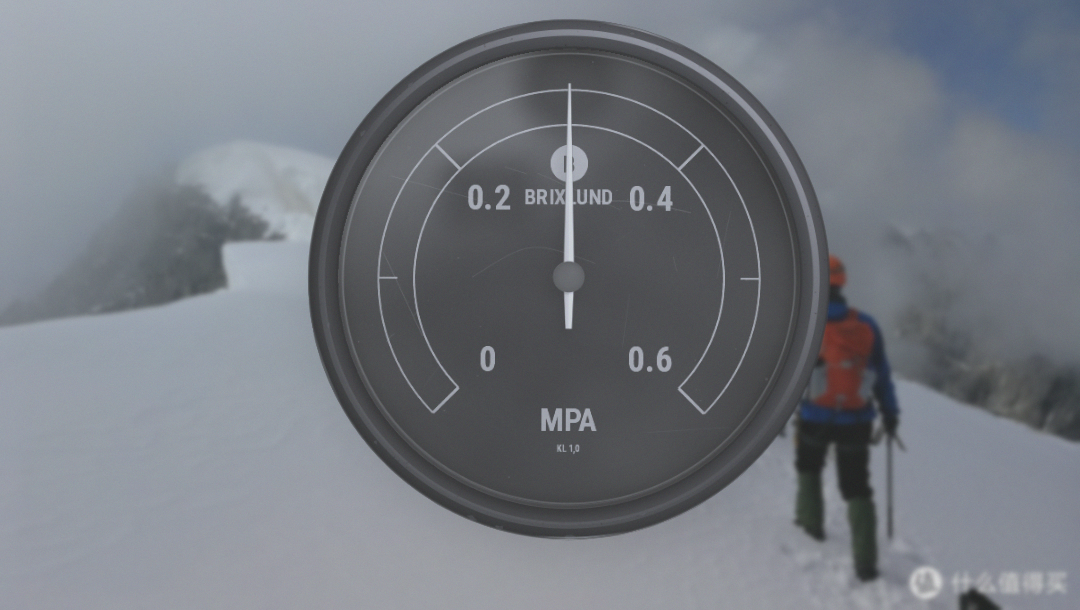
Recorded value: **0.3** MPa
